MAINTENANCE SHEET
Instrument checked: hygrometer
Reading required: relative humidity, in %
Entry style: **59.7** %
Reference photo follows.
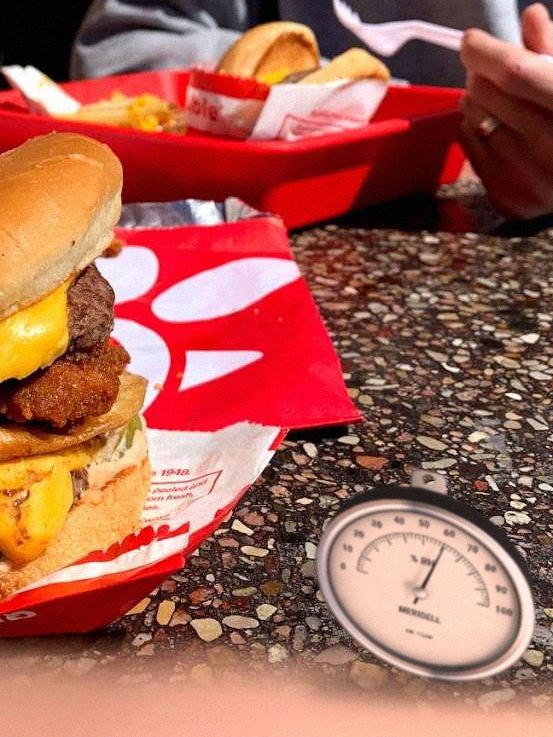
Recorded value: **60** %
